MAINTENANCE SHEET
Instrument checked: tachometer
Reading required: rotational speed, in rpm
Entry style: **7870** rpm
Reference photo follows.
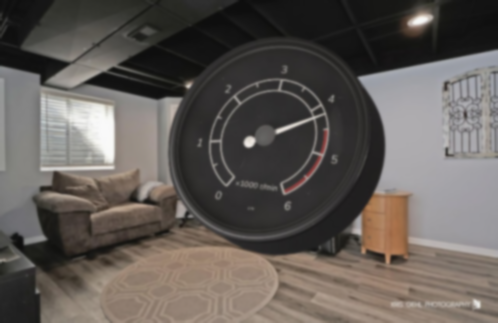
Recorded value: **4250** rpm
